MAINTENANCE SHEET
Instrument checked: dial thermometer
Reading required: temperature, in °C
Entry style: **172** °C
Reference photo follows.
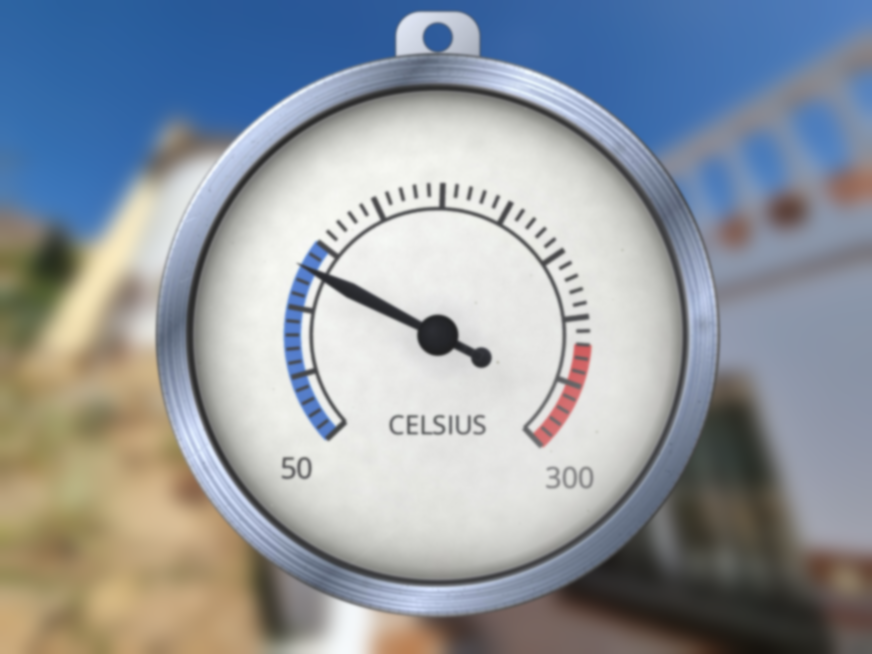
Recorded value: **115** °C
